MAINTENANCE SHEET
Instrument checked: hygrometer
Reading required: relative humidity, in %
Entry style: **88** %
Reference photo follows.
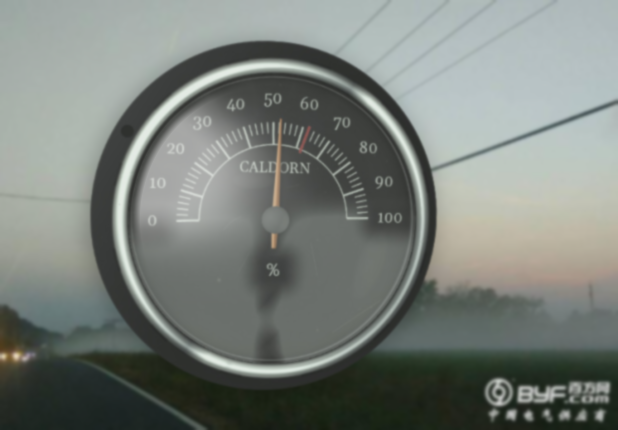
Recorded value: **52** %
